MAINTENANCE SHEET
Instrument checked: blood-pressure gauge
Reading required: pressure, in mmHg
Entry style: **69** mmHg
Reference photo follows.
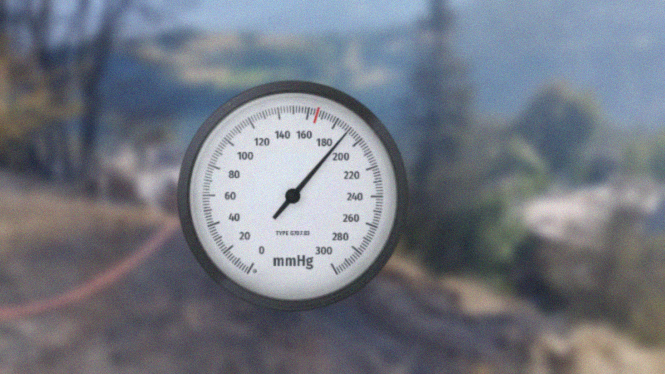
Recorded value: **190** mmHg
